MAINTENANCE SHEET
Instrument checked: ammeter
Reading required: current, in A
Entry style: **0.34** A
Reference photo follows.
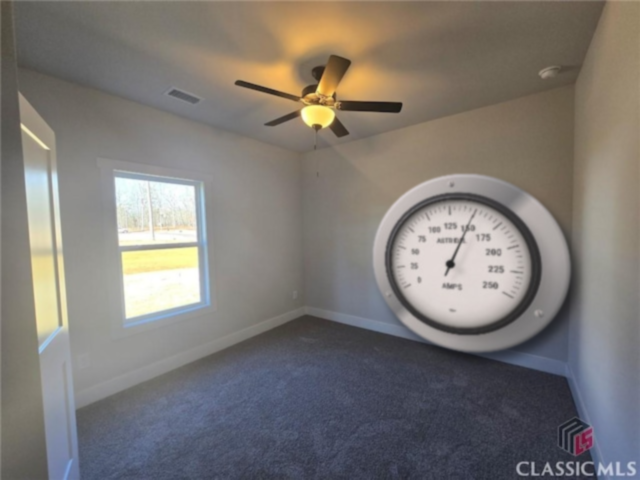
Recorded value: **150** A
